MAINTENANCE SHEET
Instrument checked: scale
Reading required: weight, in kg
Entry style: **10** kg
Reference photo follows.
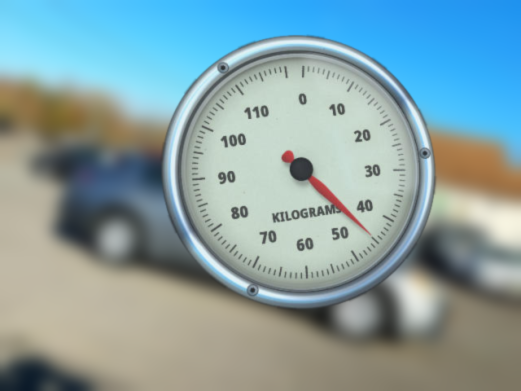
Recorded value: **45** kg
